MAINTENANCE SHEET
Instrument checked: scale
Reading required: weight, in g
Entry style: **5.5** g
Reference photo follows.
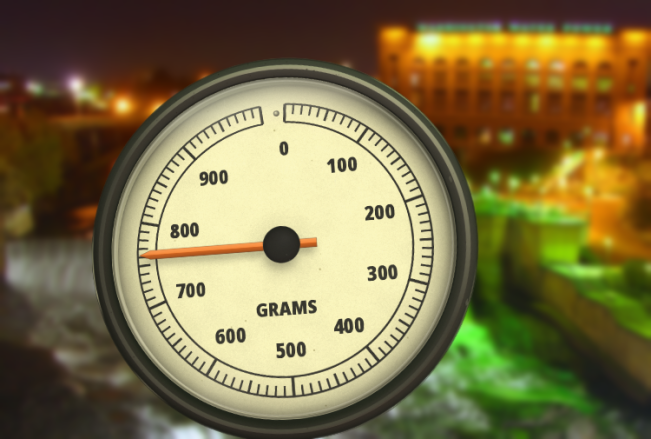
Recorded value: **760** g
